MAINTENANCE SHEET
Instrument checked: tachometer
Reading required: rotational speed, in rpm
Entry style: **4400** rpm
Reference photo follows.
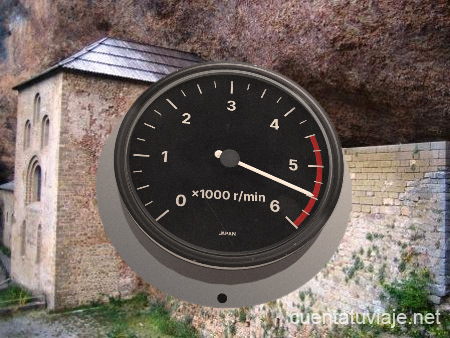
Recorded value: **5500** rpm
